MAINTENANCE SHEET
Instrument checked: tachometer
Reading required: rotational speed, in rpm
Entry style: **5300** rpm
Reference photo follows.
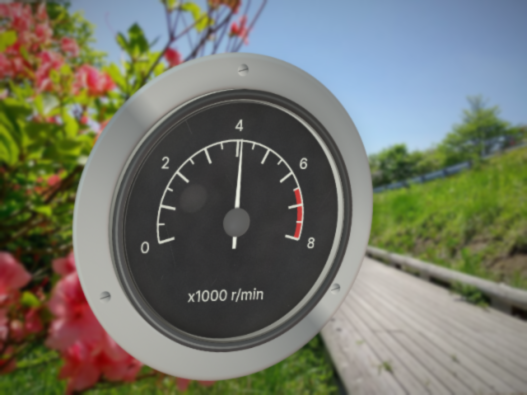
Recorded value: **4000** rpm
